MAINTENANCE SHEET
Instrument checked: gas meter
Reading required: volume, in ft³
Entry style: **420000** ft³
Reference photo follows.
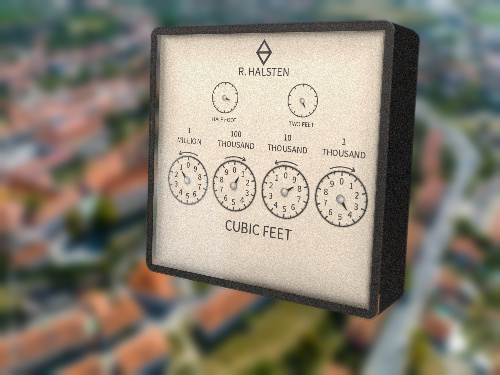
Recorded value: **108400** ft³
